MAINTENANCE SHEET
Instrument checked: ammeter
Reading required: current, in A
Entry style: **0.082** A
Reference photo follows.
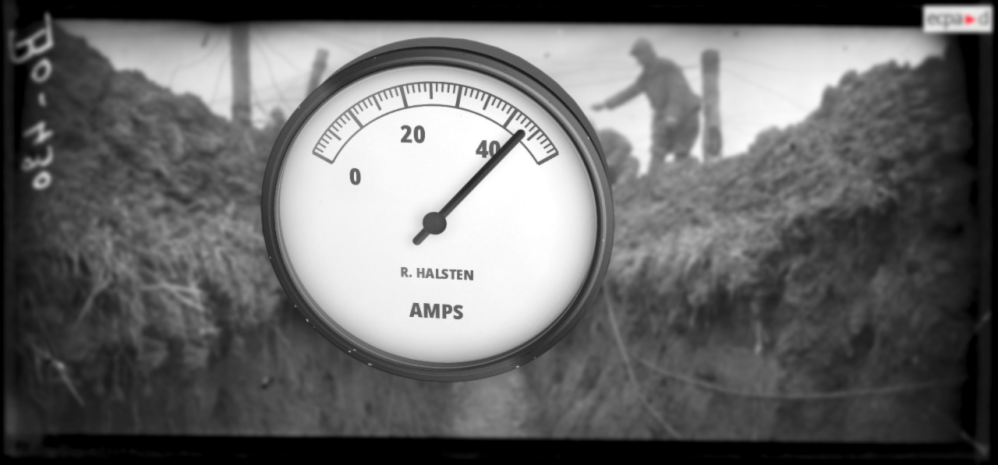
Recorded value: **43** A
